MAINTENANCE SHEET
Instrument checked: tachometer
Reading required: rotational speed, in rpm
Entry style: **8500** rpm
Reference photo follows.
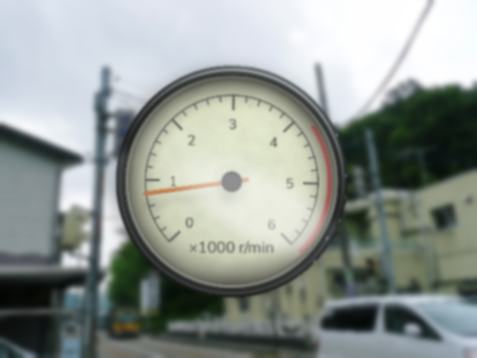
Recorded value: **800** rpm
